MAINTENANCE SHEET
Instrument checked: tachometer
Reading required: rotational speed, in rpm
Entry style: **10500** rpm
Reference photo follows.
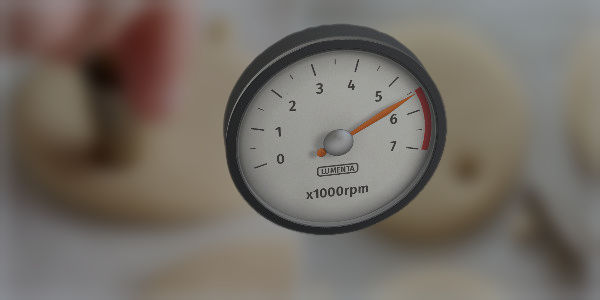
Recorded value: **5500** rpm
